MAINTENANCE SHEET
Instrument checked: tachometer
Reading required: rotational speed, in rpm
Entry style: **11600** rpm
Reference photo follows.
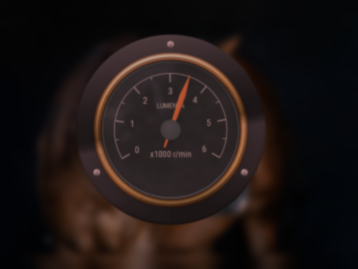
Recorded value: **3500** rpm
